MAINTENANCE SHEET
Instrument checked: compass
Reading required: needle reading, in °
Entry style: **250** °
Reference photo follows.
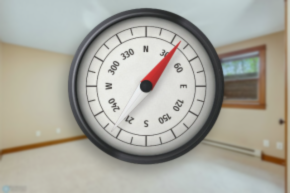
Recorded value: **37.5** °
